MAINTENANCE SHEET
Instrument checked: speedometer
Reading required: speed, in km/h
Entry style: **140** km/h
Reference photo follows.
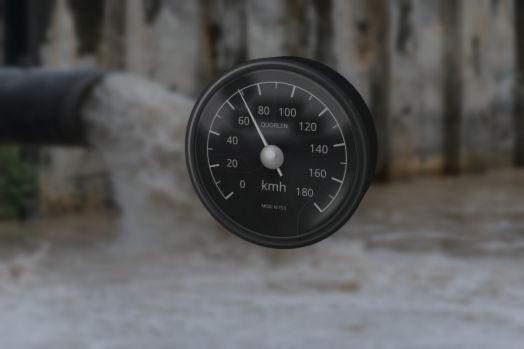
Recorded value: **70** km/h
